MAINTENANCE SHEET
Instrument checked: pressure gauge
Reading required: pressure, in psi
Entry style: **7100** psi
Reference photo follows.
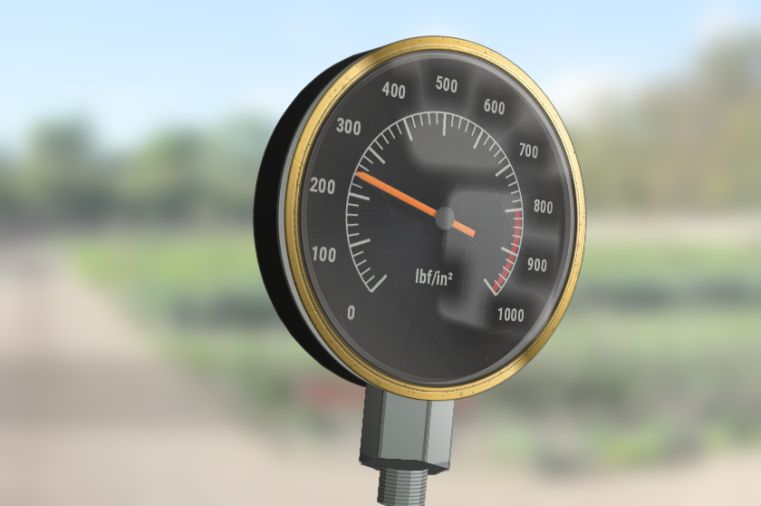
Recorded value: **240** psi
